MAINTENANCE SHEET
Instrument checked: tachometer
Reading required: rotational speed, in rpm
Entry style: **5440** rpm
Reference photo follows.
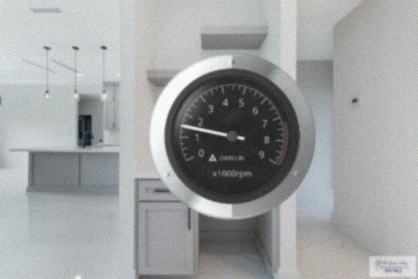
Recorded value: **1500** rpm
